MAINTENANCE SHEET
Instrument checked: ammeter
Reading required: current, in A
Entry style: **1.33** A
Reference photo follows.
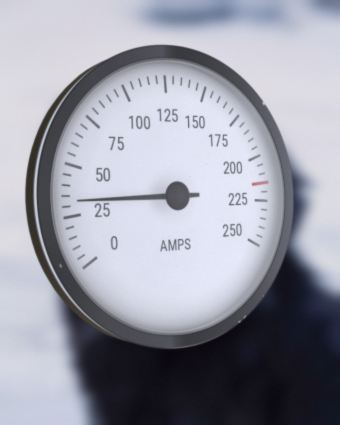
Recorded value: **32.5** A
